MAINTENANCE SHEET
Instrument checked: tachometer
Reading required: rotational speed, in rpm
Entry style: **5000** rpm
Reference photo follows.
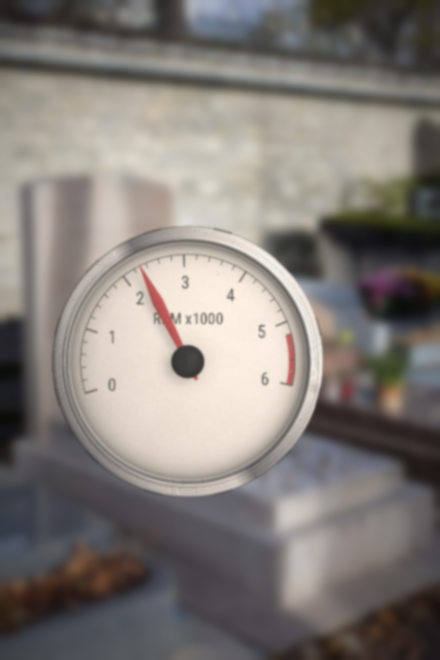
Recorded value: **2300** rpm
